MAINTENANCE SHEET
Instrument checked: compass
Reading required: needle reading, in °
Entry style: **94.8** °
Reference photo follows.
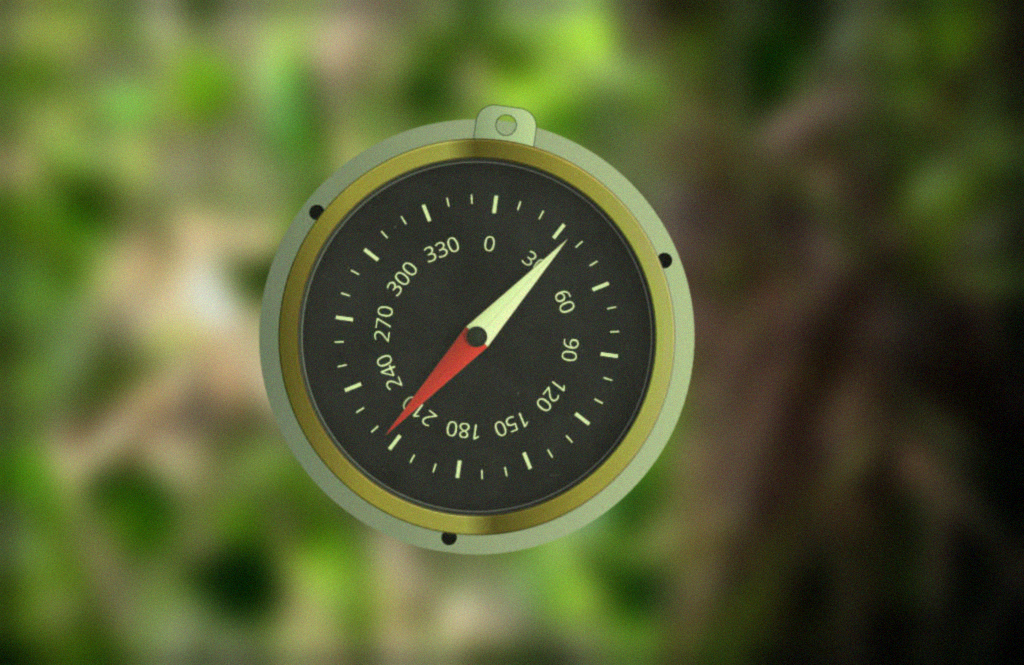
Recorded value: **215** °
